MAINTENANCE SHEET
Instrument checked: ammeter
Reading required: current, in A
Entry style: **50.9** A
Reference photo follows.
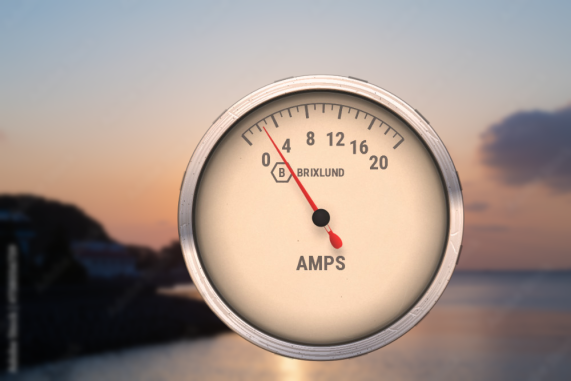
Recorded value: **2.5** A
